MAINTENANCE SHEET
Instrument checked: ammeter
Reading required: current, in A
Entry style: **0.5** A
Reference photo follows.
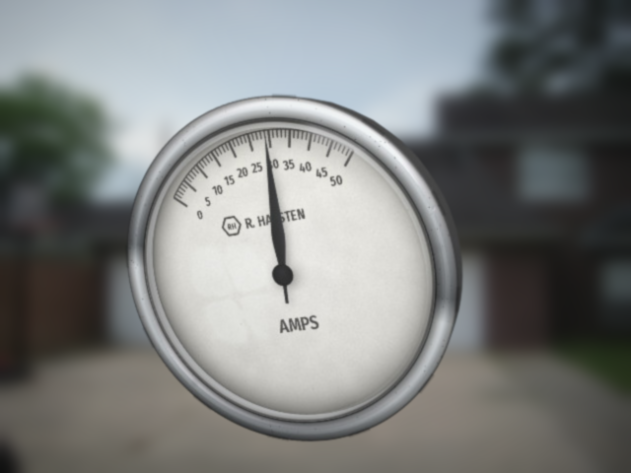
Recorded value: **30** A
